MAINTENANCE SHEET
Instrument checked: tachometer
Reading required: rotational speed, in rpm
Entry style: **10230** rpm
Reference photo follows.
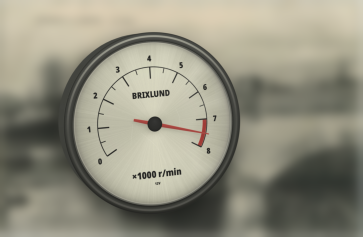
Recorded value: **7500** rpm
